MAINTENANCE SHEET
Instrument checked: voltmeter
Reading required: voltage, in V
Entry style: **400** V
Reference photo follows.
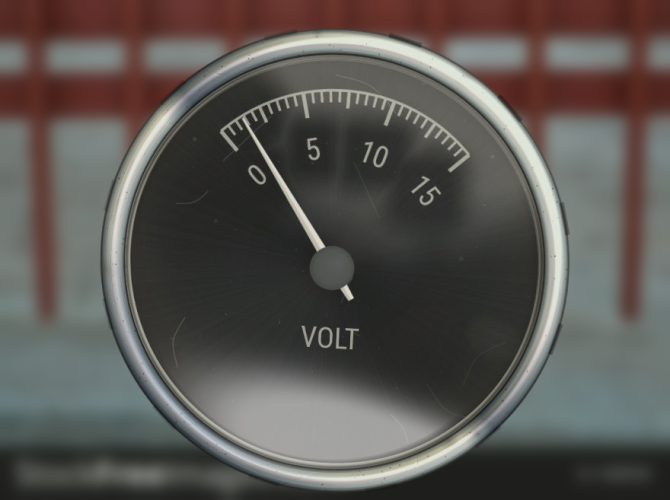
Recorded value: **1.5** V
